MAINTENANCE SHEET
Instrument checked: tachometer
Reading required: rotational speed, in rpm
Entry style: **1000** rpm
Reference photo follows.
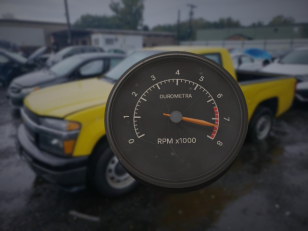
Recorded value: **7400** rpm
